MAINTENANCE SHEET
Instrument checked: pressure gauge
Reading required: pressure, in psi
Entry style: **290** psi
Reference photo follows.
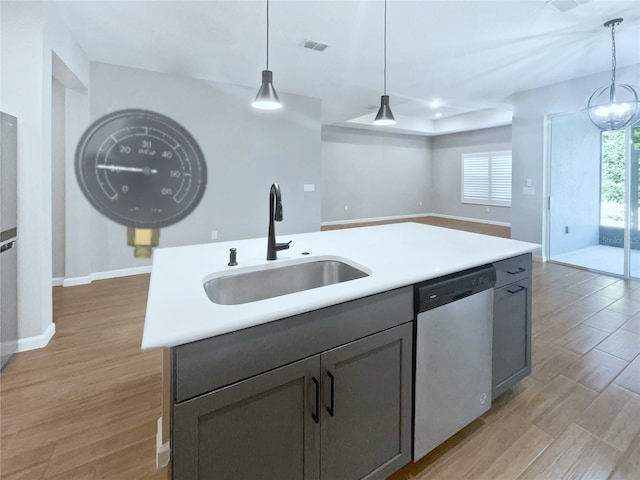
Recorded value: **10** psi
